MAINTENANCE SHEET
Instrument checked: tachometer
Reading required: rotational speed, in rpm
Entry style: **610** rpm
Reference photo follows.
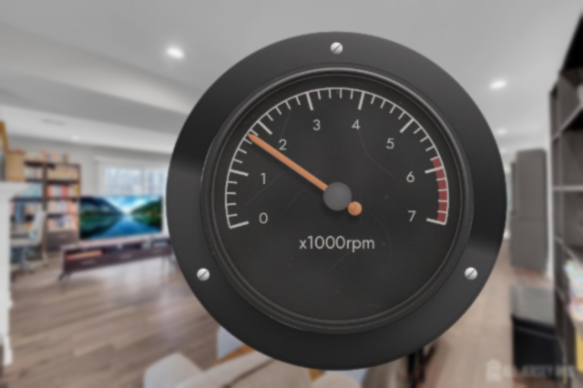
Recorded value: **1700** rpm
